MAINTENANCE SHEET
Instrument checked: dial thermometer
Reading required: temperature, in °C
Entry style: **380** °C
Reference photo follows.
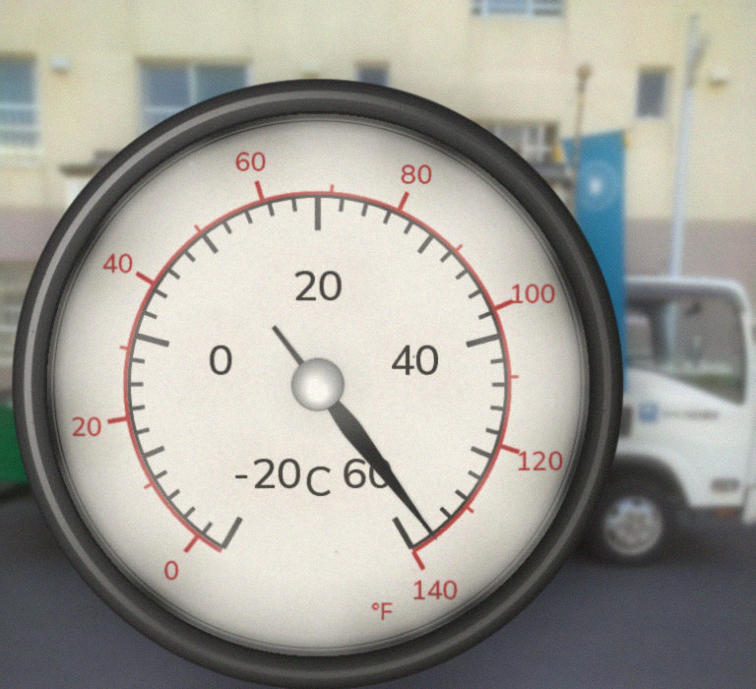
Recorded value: **58** °C
